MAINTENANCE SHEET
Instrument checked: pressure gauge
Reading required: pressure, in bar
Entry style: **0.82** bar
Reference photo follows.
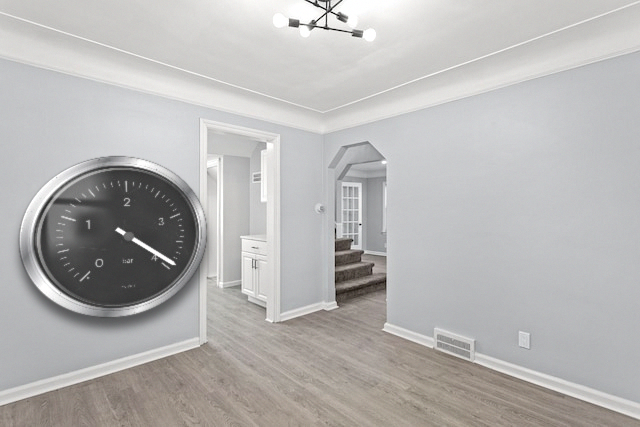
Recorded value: **3.9** bar
